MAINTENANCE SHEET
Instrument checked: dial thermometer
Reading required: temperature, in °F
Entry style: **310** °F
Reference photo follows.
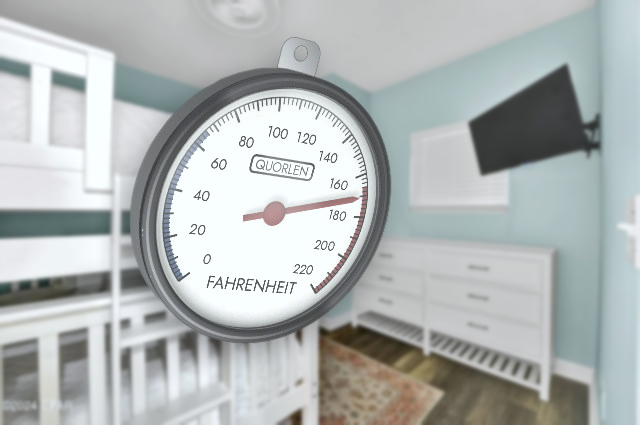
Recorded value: **170** °F
